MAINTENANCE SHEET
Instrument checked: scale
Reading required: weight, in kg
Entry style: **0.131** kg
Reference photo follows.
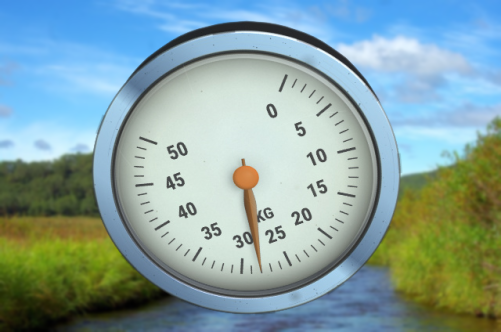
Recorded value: **28** kg
